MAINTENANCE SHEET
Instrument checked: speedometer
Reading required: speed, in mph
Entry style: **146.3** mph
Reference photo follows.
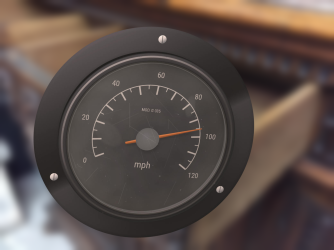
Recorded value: **95** mph
